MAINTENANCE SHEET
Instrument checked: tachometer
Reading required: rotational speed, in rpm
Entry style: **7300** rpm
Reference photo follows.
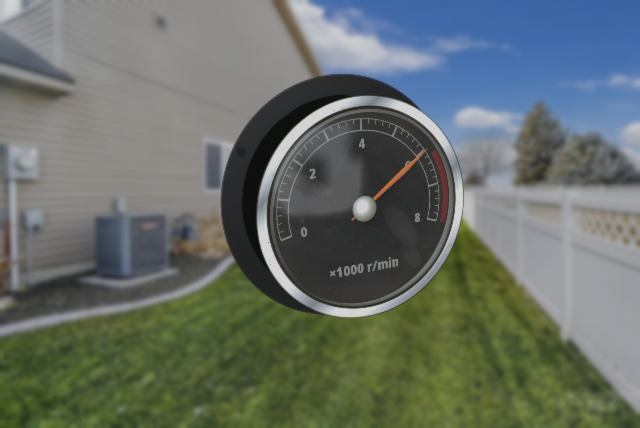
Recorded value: **6000** rpm
